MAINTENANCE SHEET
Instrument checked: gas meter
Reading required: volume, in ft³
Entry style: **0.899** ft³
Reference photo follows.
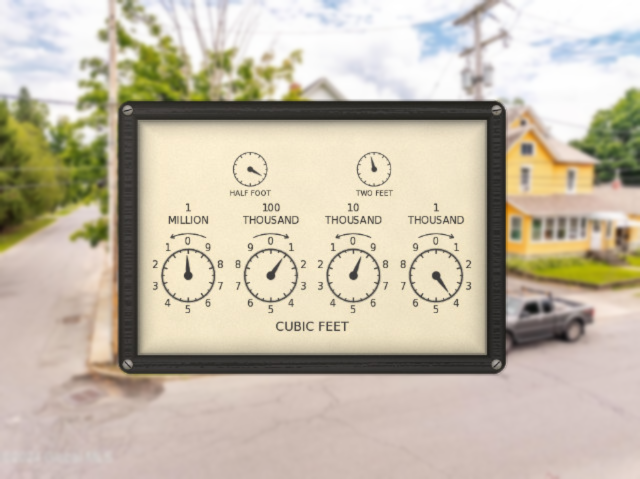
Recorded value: **9400** ft³
